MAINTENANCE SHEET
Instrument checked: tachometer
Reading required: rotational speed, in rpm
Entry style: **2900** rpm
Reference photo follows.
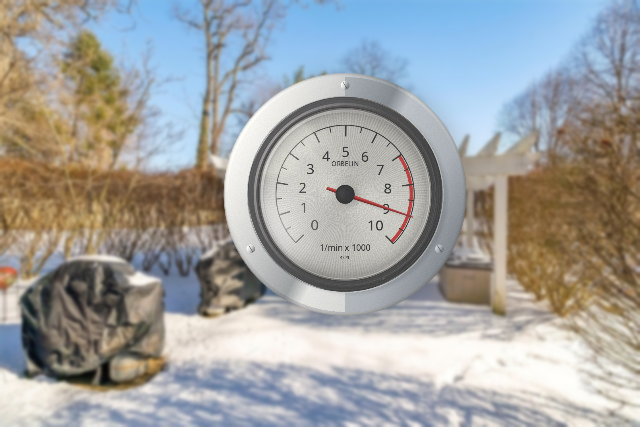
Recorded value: **9000** rpm
